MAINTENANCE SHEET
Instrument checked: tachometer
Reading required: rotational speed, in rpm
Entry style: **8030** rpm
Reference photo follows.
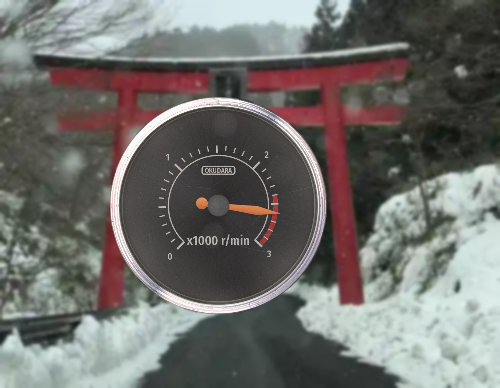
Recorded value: **2600** rpm
